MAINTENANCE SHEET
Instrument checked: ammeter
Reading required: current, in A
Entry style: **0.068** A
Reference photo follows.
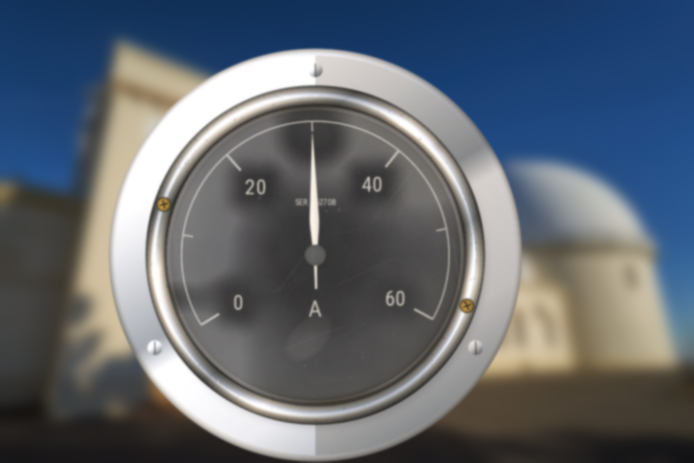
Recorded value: **30** A
